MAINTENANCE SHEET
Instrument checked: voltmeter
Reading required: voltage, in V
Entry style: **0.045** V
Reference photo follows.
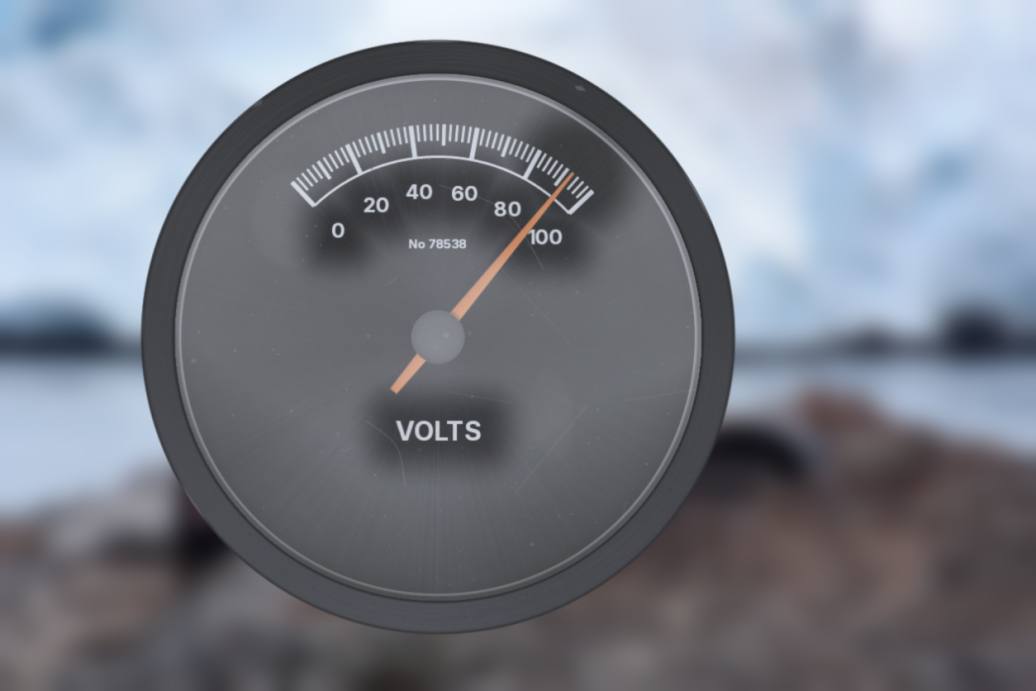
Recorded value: **92** V
